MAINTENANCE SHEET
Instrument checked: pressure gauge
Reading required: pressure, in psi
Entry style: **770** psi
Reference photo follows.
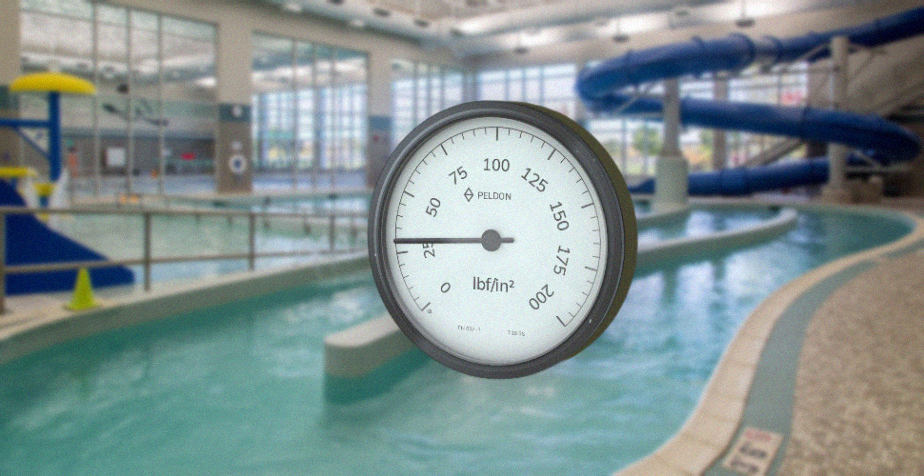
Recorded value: **30** psi
